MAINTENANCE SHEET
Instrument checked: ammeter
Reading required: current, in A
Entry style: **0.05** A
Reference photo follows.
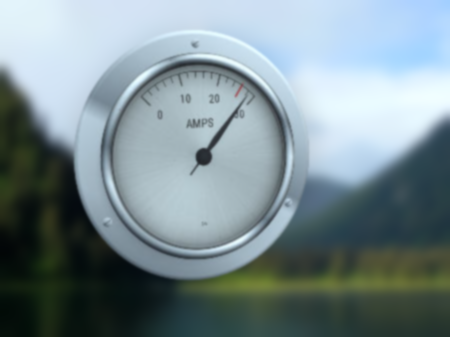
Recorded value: **28** A
